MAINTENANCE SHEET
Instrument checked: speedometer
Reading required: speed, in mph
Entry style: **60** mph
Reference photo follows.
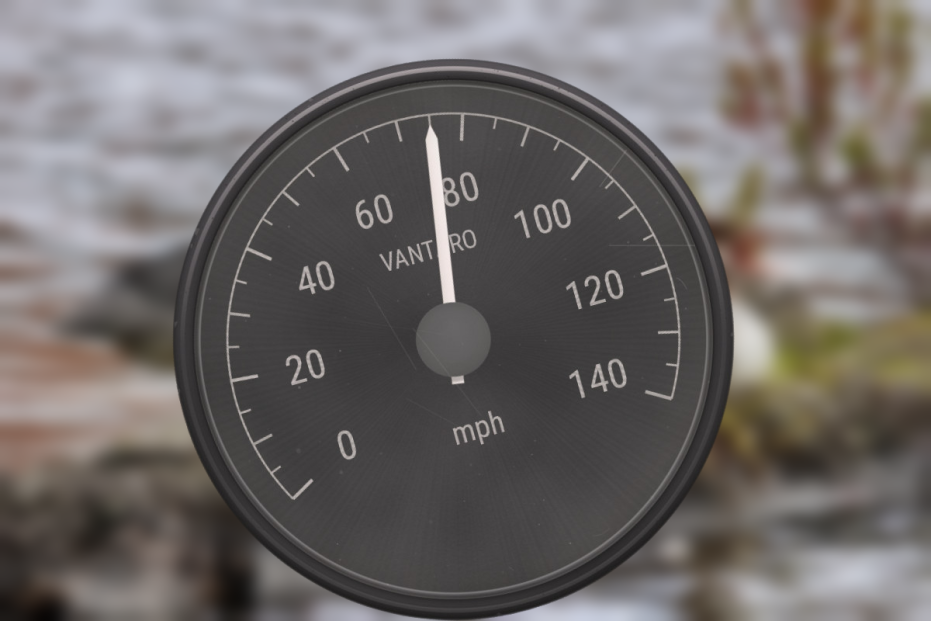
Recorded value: **75** mph
